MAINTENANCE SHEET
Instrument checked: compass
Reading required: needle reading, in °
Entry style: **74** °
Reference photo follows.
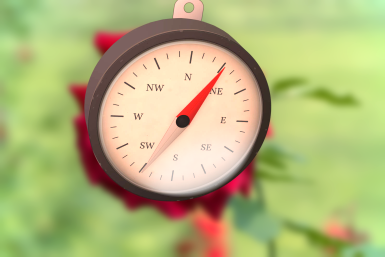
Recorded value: **30** °
